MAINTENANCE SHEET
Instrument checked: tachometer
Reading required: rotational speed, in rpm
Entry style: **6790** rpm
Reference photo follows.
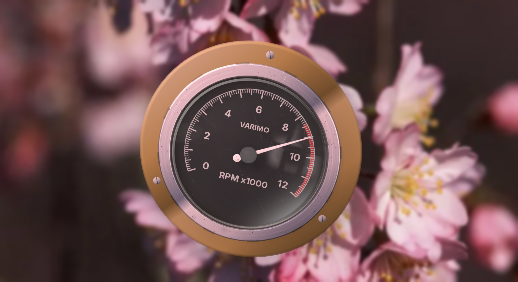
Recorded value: **9000** rpm
